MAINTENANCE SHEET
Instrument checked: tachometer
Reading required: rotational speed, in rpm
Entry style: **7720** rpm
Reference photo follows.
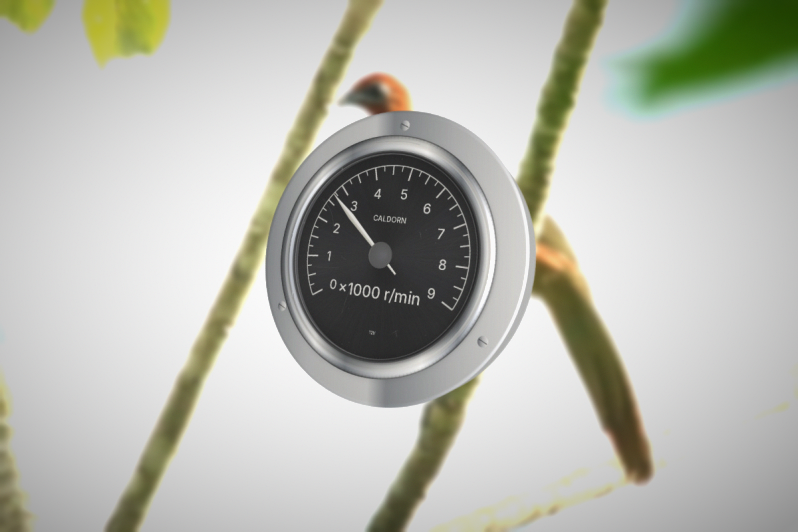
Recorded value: **2750** rpm
